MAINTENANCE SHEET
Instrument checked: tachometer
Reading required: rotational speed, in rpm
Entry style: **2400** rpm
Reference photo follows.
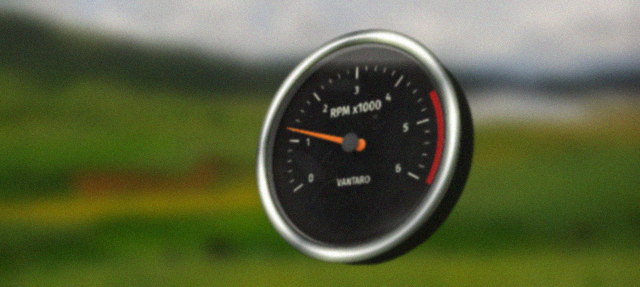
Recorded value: **1200** rpm
